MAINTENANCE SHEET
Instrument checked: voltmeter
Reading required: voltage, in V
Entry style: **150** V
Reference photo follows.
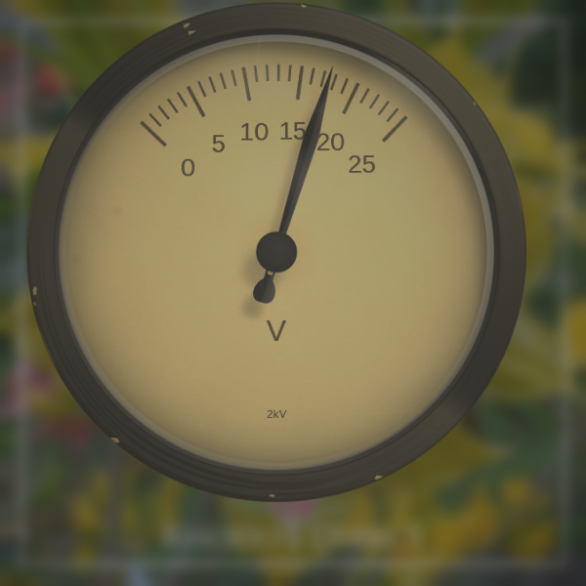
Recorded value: **17.5** V
